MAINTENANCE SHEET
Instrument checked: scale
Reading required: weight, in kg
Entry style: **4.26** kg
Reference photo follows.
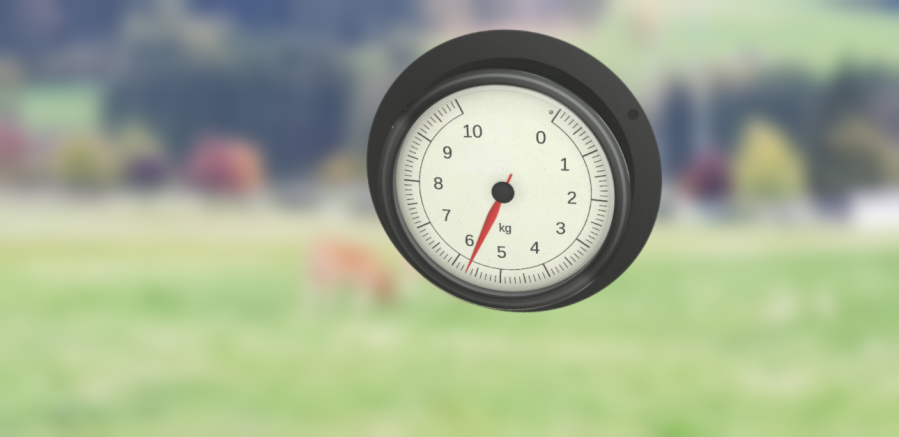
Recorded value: **5.7** kg
